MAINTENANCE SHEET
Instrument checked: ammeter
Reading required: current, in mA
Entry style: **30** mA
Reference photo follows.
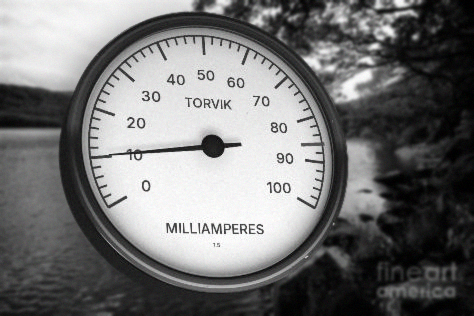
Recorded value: **10** mA
